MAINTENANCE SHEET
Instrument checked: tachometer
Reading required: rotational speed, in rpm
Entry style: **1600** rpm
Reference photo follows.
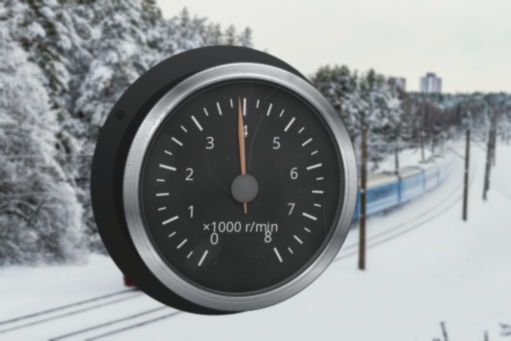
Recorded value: **3875** rpm
